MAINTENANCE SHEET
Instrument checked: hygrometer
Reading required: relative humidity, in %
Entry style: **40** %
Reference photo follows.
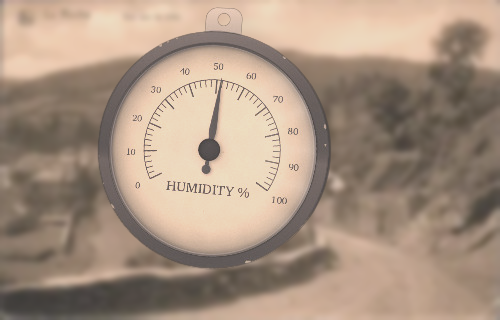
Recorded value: **52** %
